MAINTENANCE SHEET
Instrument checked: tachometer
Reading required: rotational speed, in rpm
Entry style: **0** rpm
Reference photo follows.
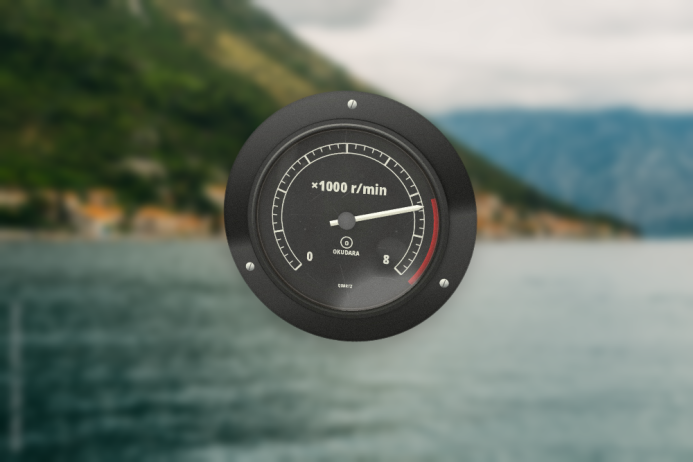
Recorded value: **6300** rpm
